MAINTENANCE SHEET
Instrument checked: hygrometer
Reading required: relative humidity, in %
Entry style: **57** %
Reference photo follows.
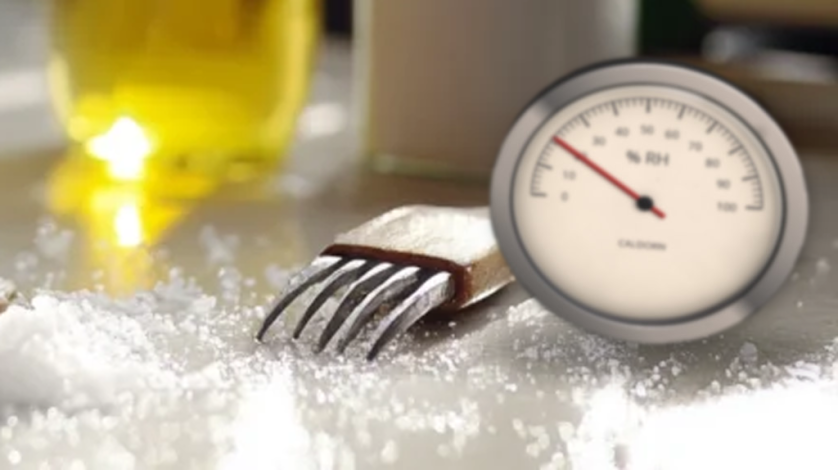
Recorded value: **20** %
